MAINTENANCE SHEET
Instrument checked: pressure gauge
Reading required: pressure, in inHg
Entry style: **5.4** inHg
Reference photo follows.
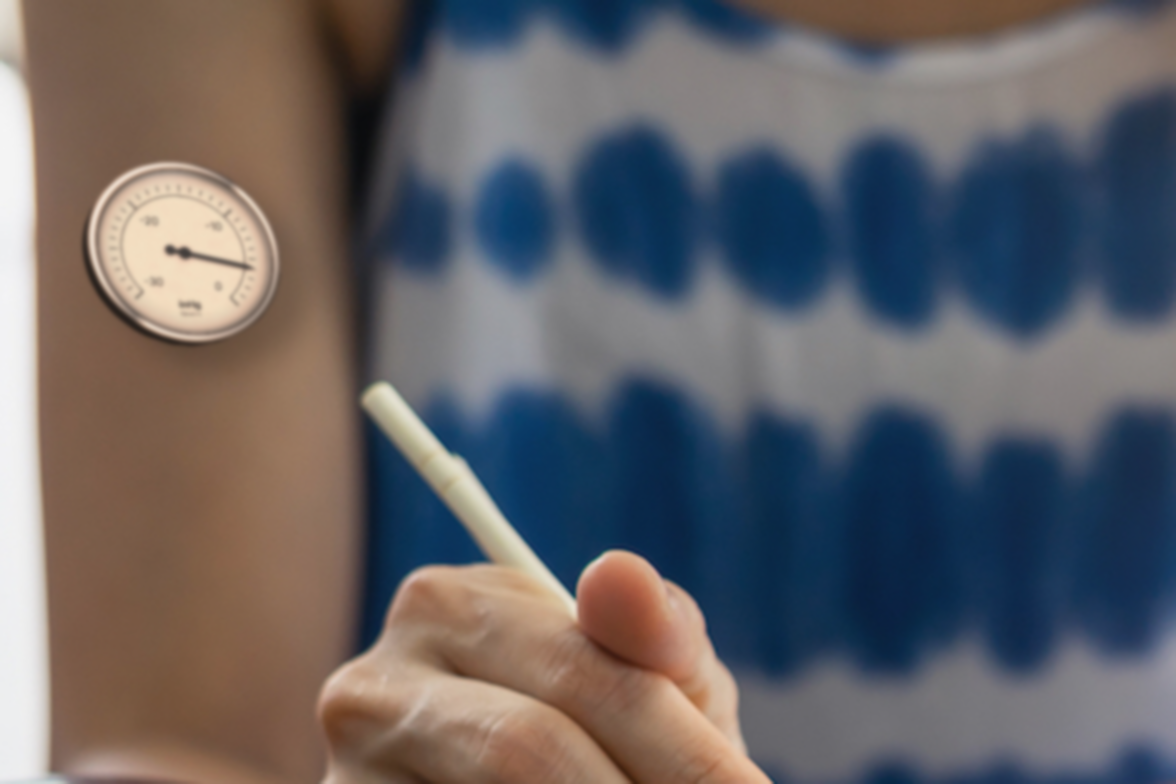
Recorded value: **-4** inHg
